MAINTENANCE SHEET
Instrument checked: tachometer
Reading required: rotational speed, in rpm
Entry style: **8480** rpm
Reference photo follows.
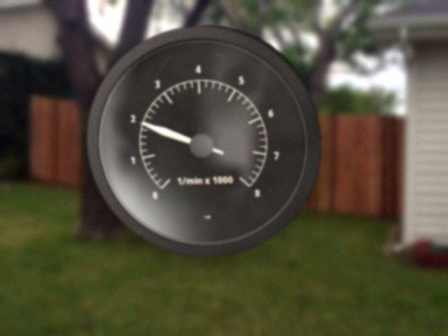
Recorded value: **2000** rpm
